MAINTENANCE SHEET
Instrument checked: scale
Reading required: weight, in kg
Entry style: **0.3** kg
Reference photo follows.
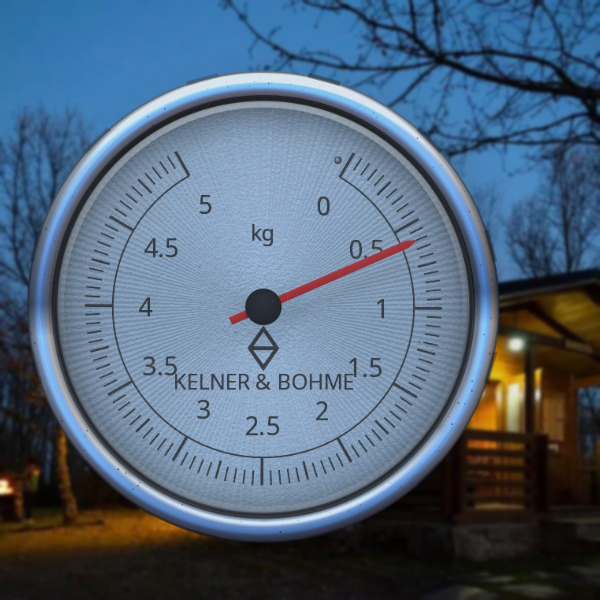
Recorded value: **0.6** kg
